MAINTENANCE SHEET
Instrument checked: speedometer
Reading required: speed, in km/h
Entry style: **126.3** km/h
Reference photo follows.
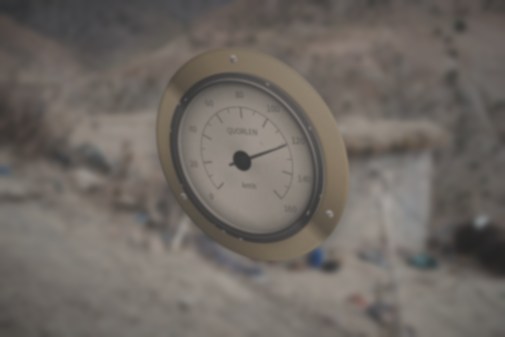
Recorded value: **120** km/h
